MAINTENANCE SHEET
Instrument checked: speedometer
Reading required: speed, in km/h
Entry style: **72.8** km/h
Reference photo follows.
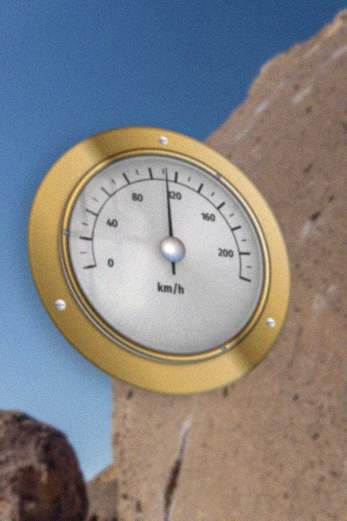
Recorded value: **110** km/h
